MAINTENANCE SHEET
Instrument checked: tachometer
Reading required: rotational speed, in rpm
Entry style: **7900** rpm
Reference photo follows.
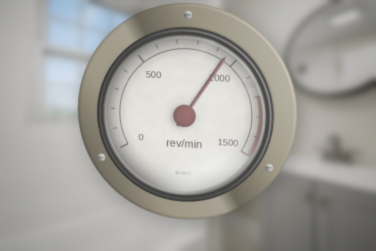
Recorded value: **950** rpm
